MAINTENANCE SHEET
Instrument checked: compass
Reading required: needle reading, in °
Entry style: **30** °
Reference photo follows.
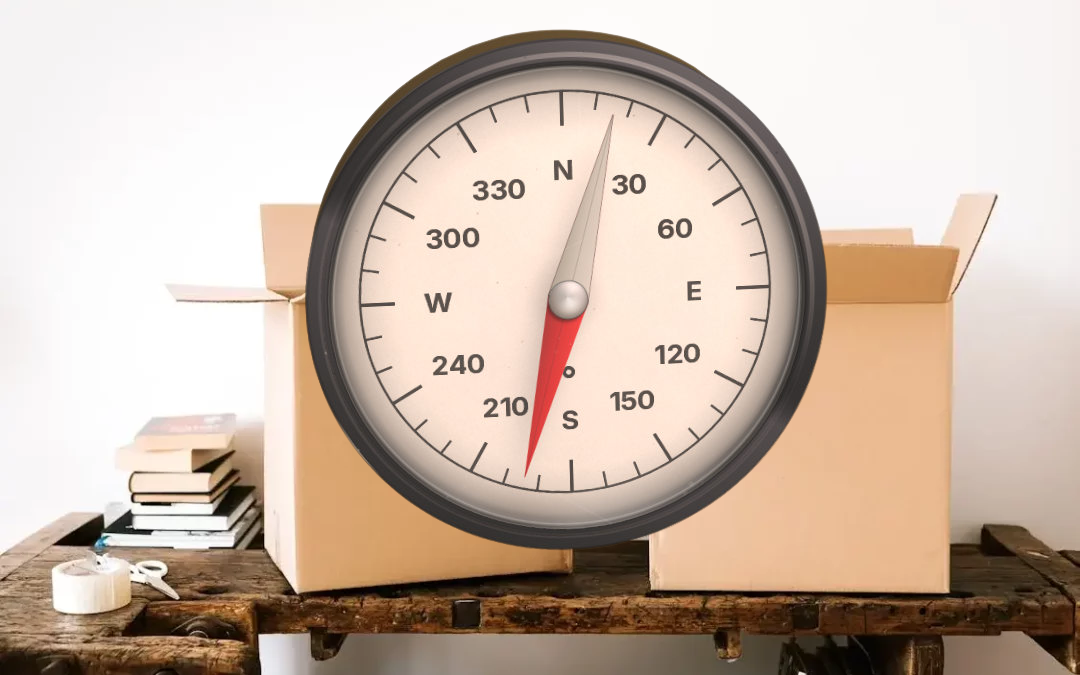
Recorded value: **195** °
